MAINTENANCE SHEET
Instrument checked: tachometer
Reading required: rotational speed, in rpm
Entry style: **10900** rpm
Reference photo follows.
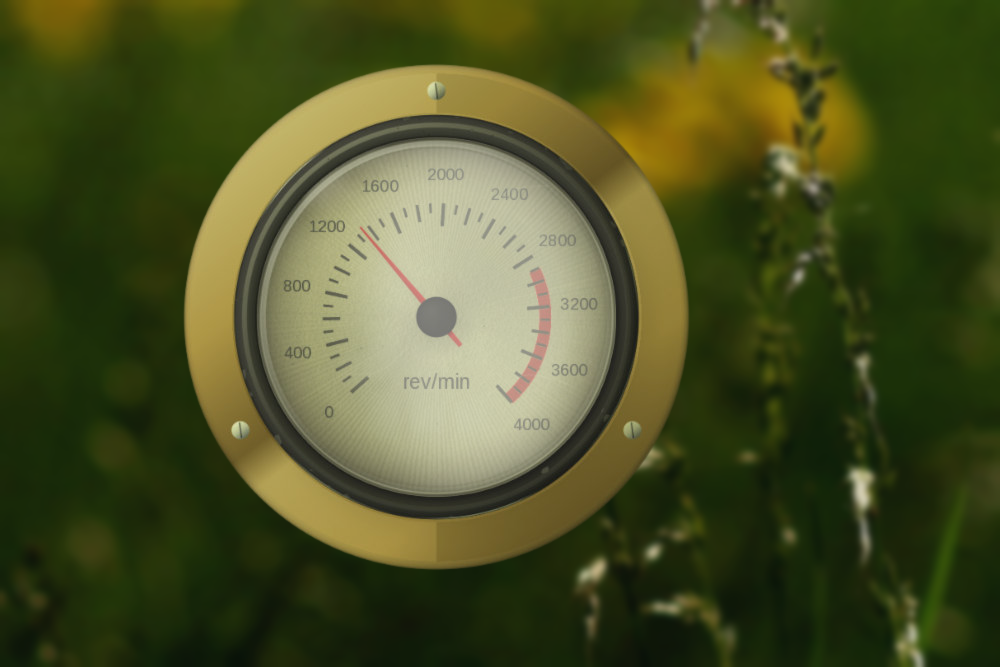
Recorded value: **1350** rpm
